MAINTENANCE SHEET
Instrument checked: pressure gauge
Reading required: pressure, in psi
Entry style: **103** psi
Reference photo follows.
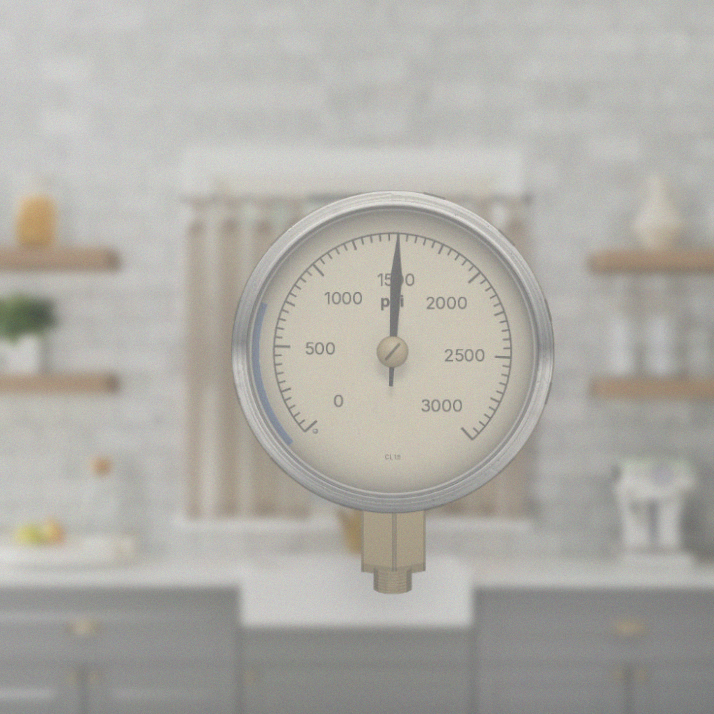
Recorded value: **1500** psi
